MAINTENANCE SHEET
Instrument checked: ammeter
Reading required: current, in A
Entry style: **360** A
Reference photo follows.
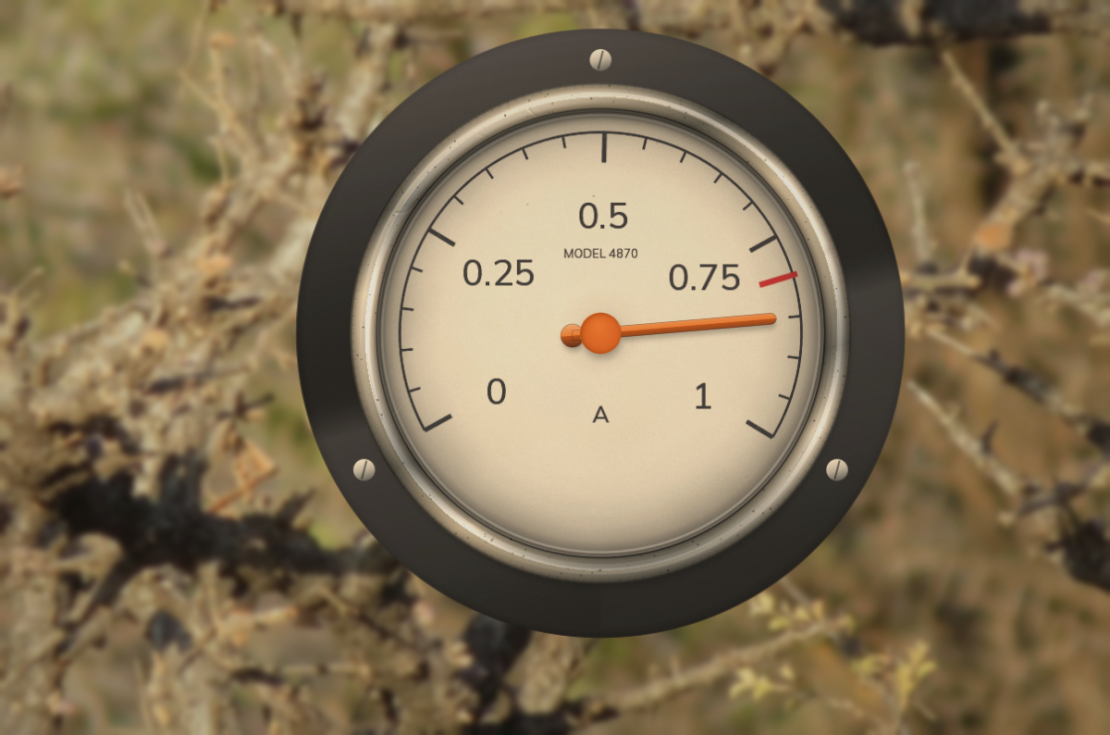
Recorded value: **0.85** A
